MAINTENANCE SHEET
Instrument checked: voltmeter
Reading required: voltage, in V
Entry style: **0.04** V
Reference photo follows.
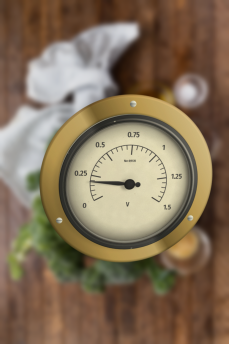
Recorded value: **0.2** V
